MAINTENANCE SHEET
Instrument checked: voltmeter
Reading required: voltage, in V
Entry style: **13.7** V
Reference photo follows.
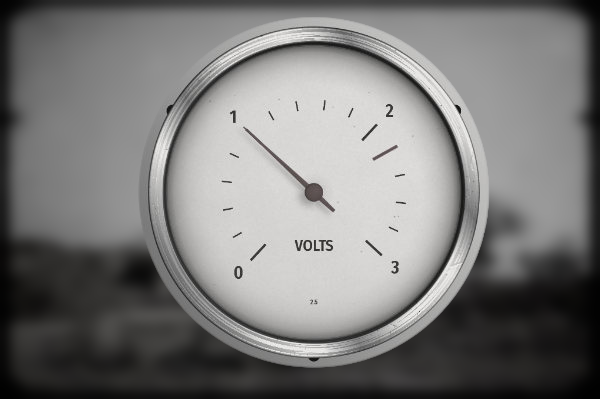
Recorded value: **1** V
